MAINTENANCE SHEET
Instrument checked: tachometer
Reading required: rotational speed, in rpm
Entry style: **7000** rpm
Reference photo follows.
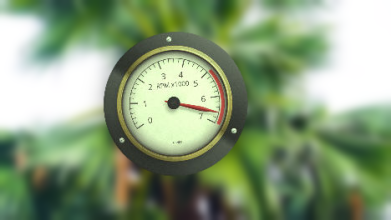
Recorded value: **6600** rpm
